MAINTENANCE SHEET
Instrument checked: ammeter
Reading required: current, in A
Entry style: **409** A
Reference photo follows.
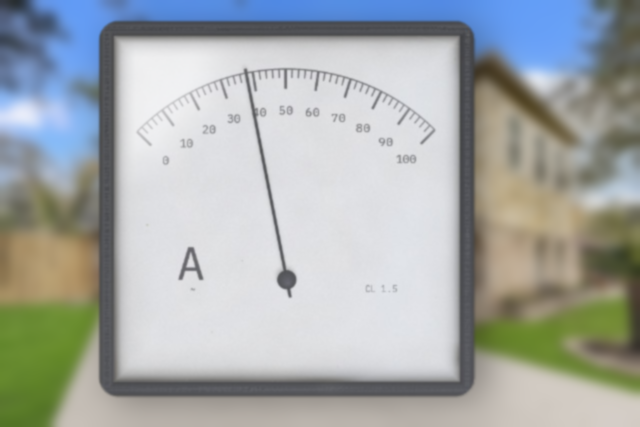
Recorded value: **38** A
